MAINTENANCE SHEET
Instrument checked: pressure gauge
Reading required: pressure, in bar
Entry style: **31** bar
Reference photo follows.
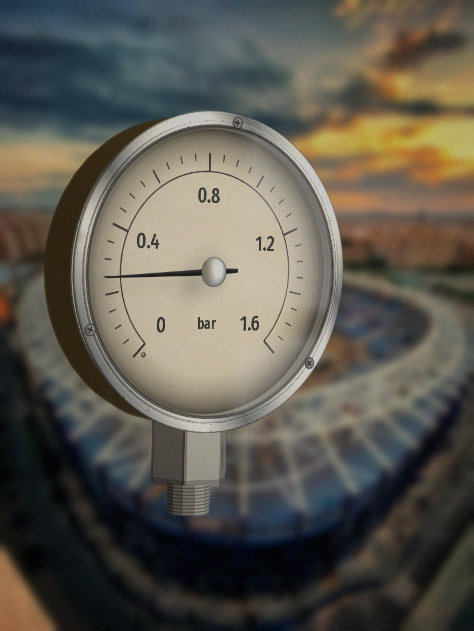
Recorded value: **0.25** bar
